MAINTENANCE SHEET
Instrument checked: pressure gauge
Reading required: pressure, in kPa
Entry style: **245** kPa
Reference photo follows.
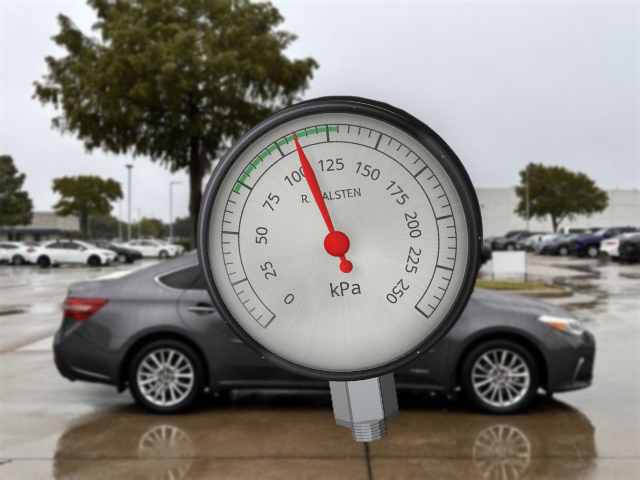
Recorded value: **110** kPa
